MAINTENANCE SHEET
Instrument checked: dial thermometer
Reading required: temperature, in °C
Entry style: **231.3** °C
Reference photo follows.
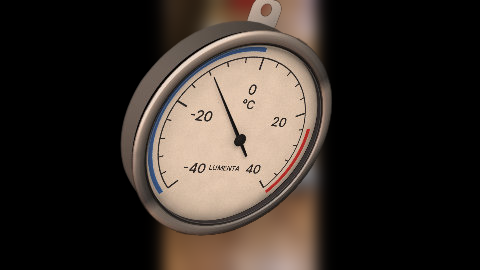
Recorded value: **-12** °C
